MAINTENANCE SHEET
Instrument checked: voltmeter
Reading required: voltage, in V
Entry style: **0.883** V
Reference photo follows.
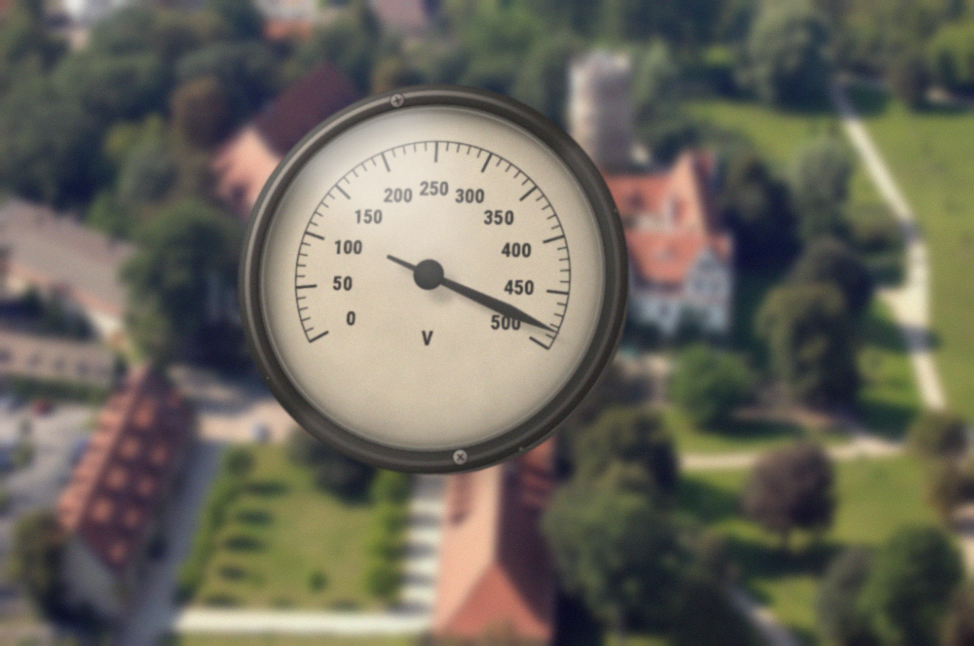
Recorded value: **485** V
